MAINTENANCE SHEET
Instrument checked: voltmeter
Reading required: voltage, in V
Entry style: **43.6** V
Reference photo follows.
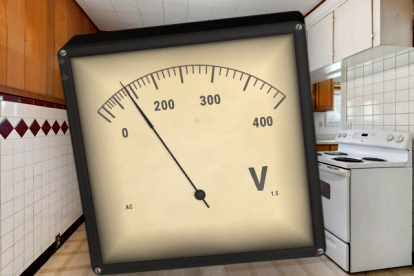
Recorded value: **140** V
